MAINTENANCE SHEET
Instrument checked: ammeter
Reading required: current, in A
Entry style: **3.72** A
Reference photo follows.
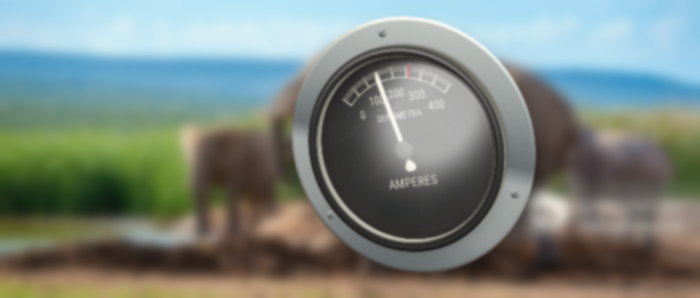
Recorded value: **150** A
